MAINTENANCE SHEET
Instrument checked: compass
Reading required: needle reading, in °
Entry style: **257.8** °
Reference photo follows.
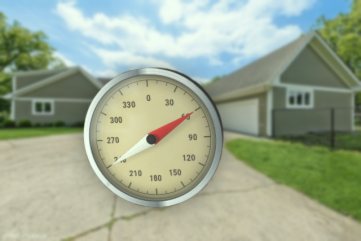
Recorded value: **60** °
